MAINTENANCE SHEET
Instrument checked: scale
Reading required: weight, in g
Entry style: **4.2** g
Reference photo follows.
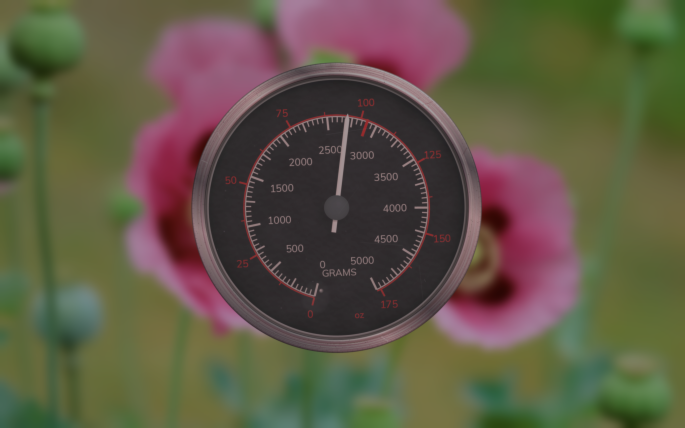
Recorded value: **2700** g
